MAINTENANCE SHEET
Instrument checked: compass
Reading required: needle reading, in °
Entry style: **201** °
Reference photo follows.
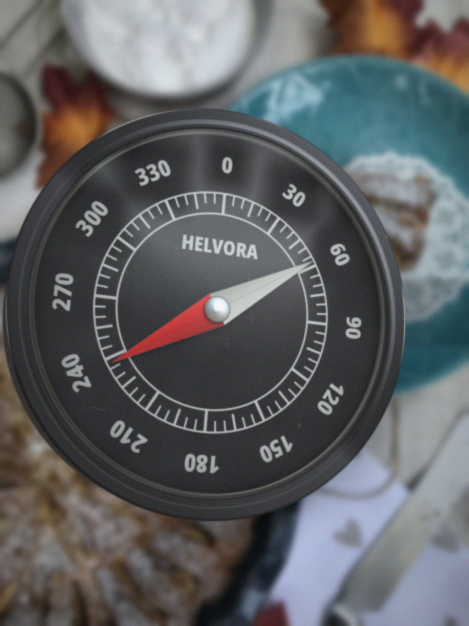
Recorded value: **237.5** °
